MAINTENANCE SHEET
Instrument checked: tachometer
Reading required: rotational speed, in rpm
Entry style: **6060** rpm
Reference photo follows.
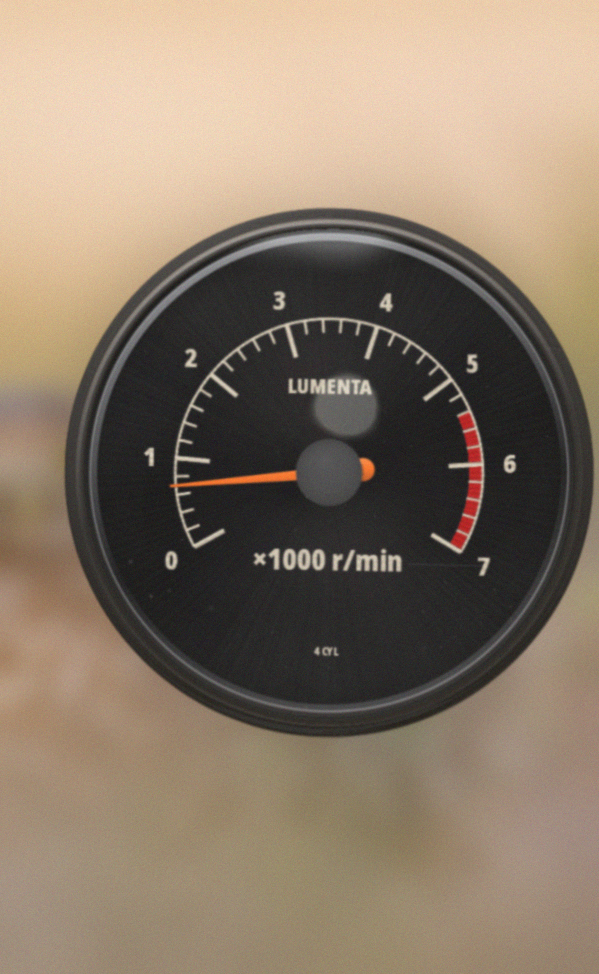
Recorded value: **700** rpm
